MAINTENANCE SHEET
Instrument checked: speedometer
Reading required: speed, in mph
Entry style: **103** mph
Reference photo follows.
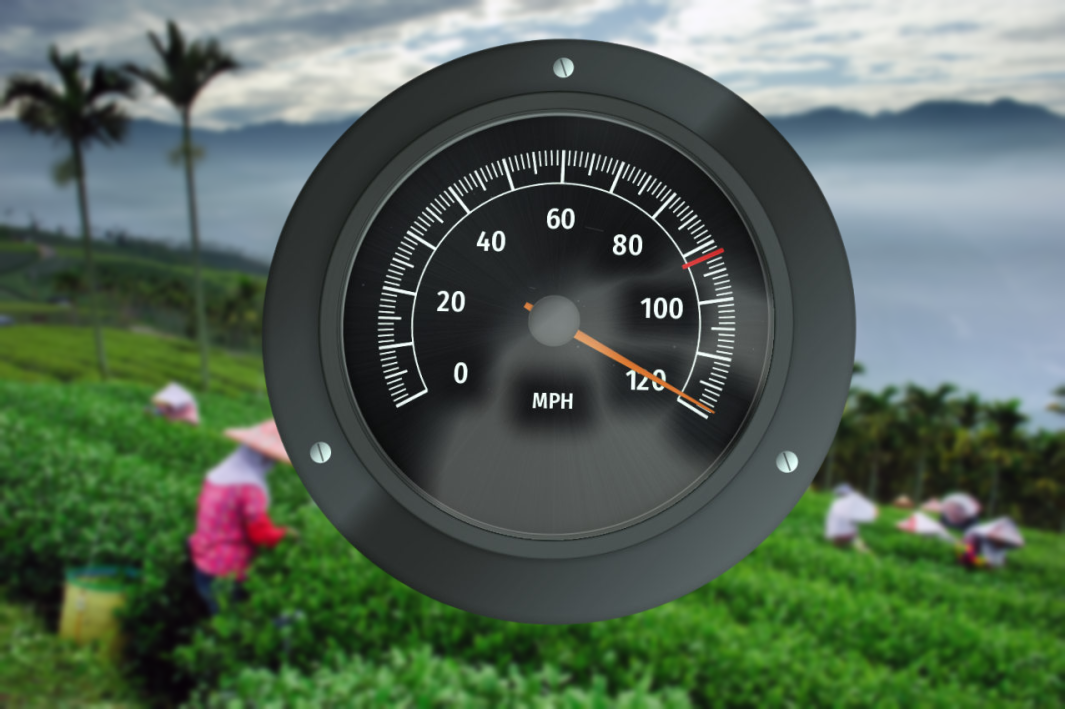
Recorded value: **119** mph
